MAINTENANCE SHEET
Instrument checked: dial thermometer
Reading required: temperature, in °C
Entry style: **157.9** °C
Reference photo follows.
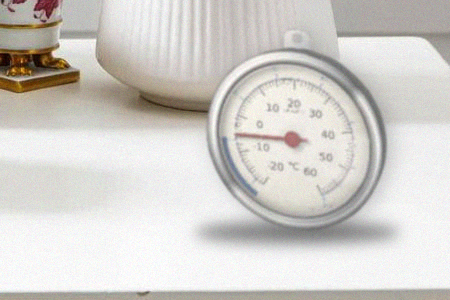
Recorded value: **-5** °C
